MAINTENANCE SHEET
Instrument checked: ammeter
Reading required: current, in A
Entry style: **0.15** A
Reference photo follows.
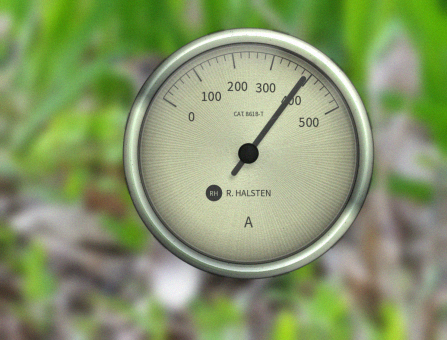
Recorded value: **390** A
